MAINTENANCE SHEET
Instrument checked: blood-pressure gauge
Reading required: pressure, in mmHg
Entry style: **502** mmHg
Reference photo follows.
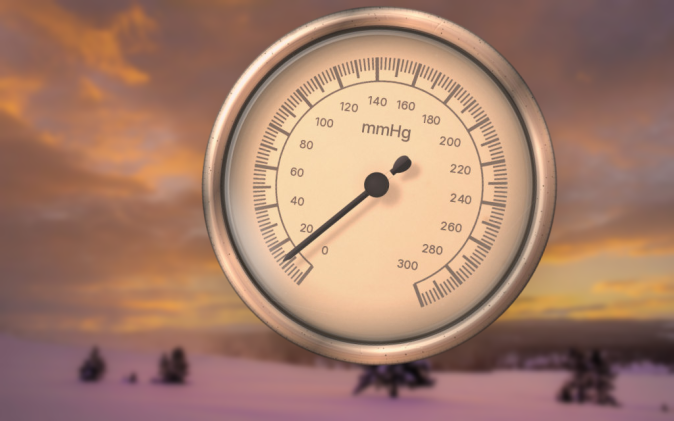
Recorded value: **12** mmHg
